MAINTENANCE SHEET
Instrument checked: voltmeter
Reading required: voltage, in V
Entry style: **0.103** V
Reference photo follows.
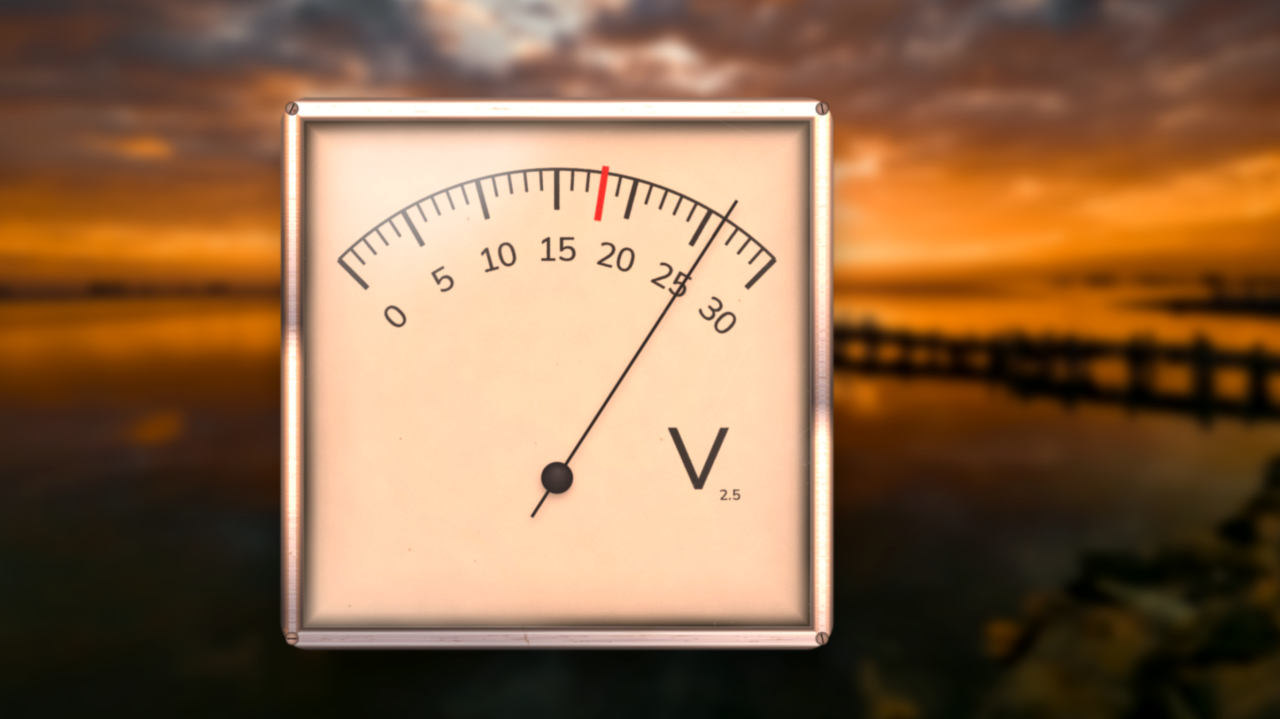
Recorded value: **26** V
